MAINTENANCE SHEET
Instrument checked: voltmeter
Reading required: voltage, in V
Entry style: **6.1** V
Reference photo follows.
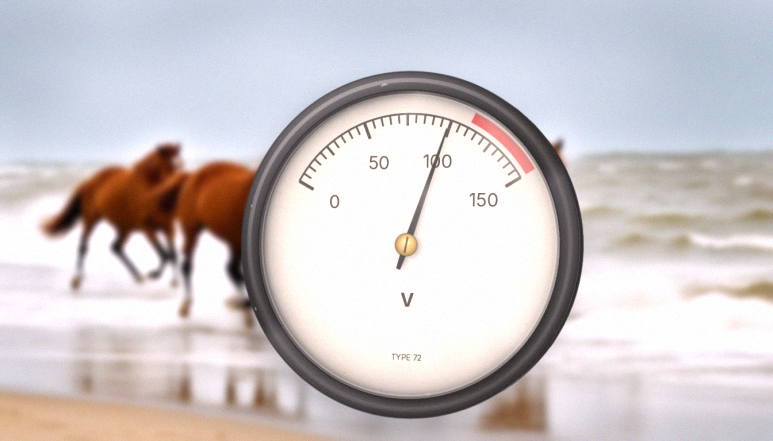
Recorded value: **100** V
